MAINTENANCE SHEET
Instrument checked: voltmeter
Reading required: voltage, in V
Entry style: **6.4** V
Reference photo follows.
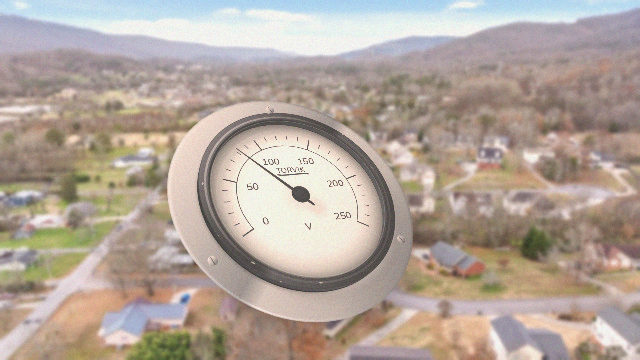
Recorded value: **80** V
